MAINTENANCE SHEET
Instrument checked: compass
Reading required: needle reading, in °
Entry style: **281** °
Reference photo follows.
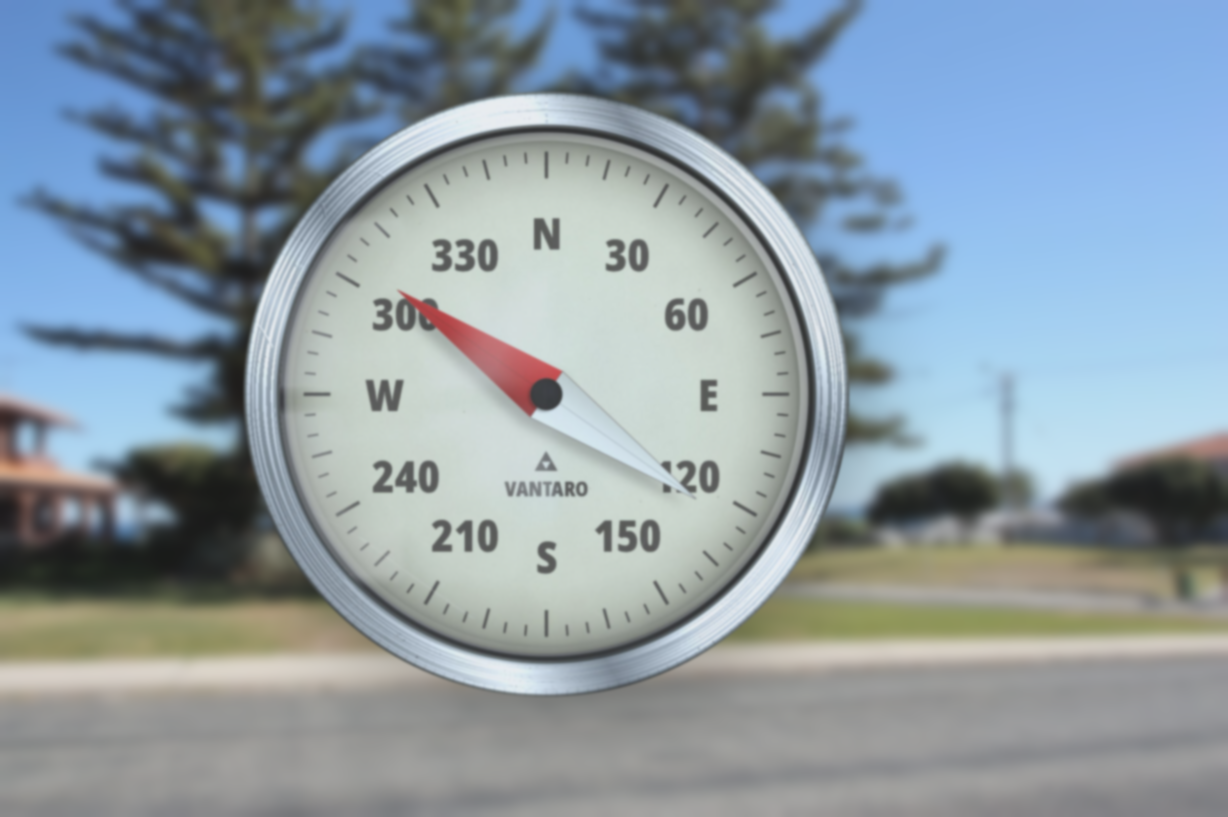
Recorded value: **305** °
